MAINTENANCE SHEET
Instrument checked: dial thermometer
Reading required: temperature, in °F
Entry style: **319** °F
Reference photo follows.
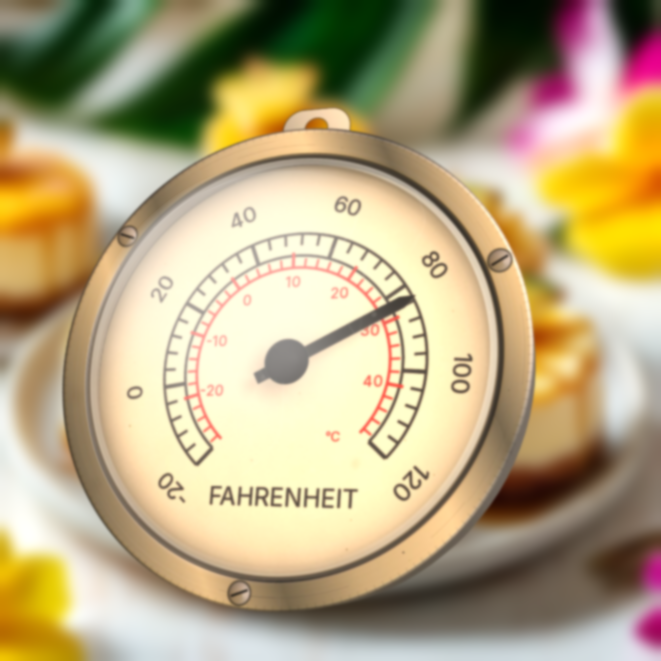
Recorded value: **84** °F
